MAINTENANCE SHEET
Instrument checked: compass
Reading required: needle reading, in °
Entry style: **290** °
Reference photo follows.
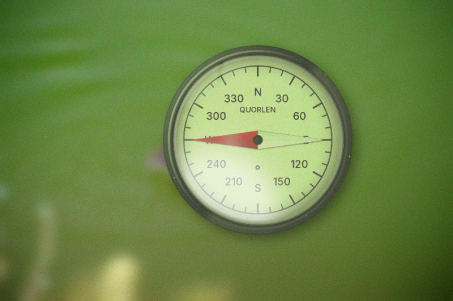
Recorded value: **270** °
